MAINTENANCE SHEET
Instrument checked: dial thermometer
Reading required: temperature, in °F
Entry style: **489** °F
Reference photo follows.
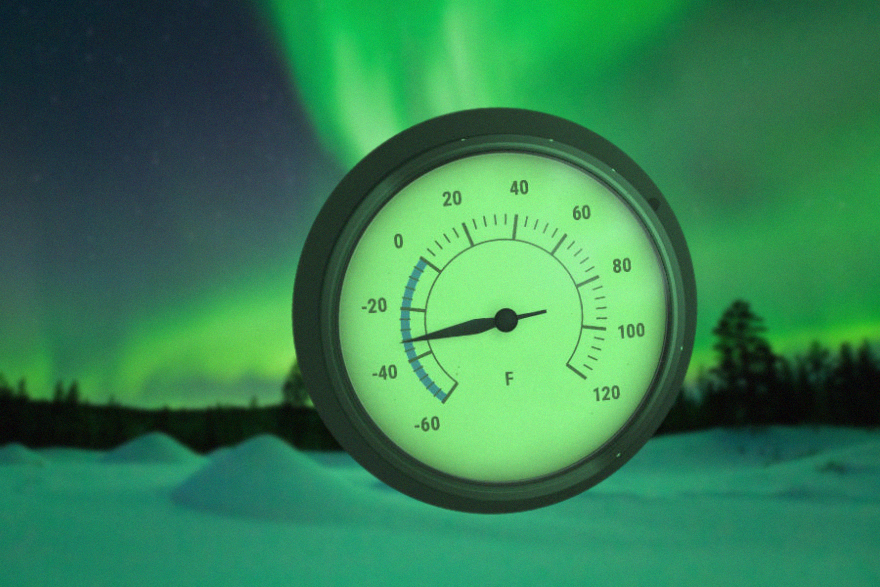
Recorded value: **-32** °F
